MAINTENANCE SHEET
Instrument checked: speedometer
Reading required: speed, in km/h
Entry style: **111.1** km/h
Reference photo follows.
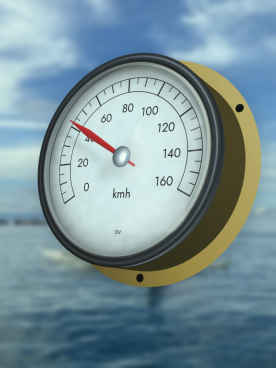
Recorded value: **42.5** km/h
